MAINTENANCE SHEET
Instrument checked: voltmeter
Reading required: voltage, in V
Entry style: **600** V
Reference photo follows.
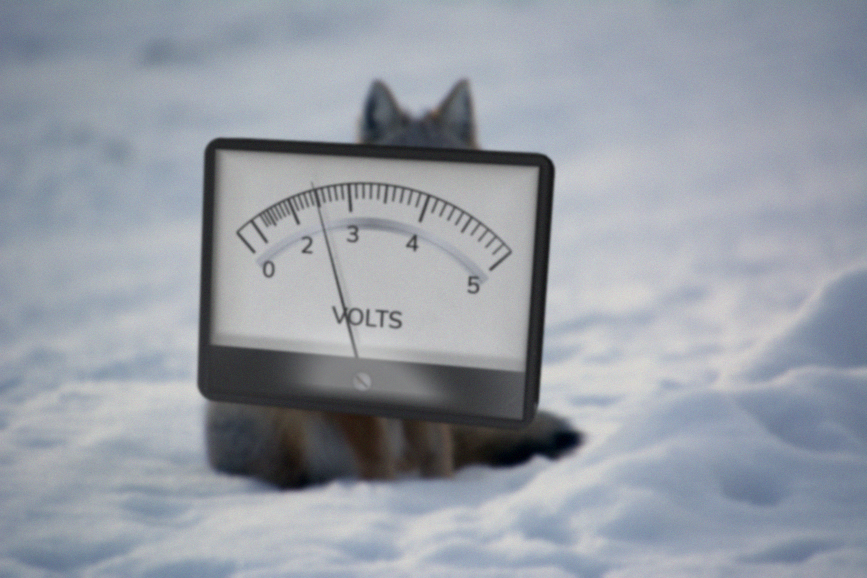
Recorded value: **2.5** V
